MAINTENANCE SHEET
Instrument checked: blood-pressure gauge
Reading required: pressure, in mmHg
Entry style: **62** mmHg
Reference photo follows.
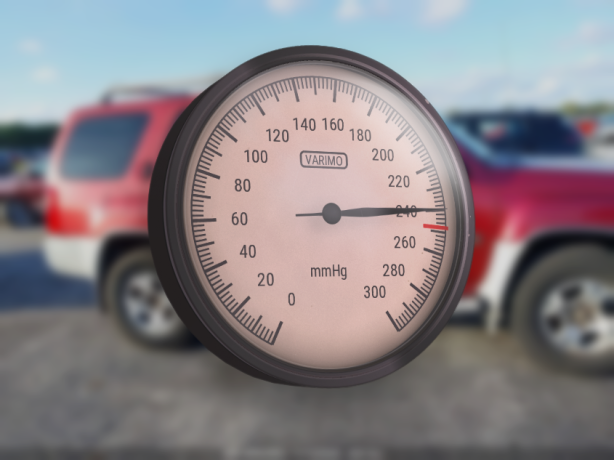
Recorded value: **240** mmHg
